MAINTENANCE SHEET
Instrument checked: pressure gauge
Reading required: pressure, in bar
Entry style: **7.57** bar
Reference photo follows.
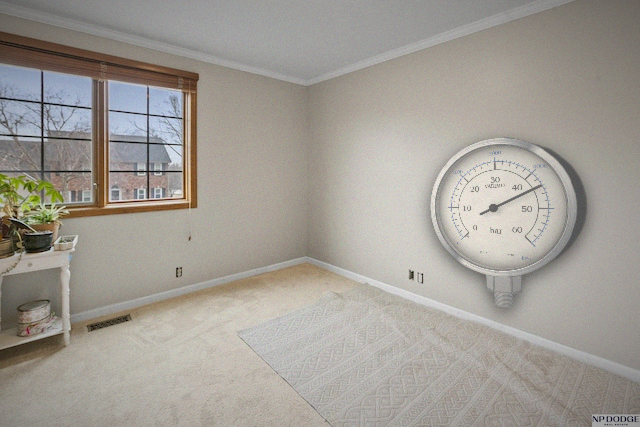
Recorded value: **44** bar
